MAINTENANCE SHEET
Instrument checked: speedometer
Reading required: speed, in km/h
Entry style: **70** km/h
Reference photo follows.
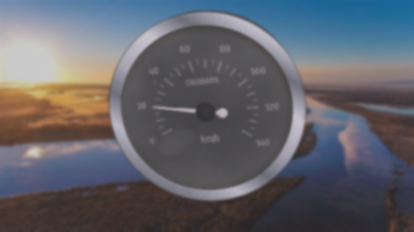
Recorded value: **20** km/h
